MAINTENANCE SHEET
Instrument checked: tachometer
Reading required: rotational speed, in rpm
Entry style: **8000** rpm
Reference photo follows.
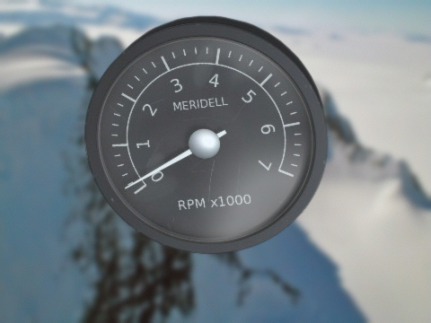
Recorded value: **200** rpm
